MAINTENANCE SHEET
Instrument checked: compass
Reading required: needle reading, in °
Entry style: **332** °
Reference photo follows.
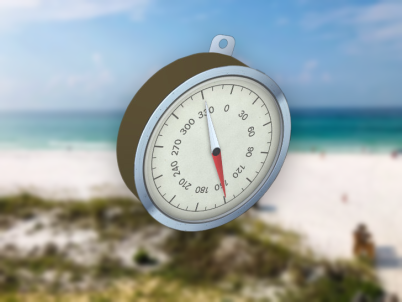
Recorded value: **150** °
